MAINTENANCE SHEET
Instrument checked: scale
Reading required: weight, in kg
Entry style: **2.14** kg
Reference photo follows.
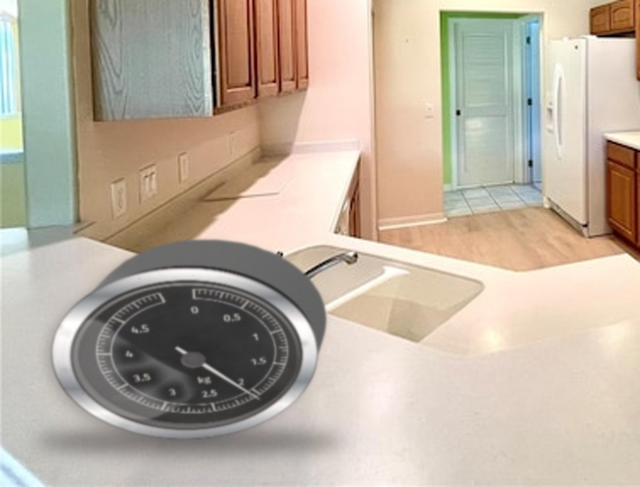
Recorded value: **2** kg
